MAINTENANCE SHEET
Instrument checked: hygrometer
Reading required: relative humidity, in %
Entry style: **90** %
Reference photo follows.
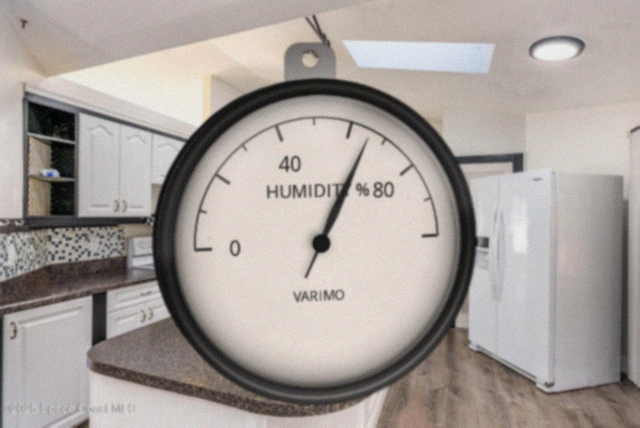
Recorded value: **65** %
